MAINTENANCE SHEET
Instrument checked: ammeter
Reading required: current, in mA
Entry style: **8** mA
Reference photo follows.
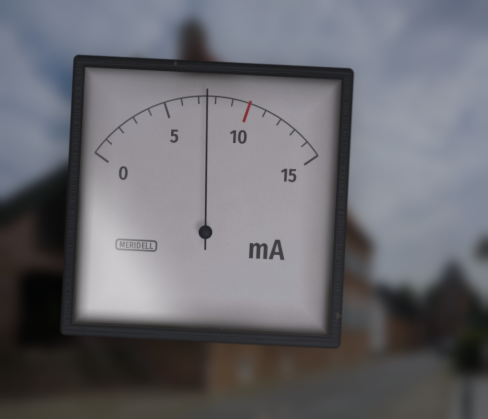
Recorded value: **7.5** mA
